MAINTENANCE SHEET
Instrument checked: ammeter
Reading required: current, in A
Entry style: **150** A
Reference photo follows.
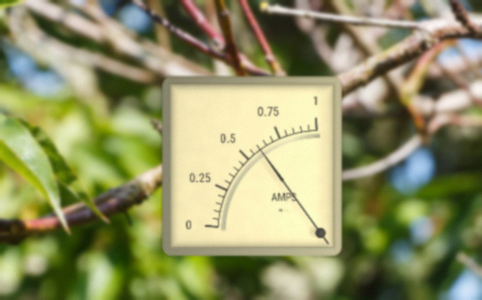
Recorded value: **0.6** A
